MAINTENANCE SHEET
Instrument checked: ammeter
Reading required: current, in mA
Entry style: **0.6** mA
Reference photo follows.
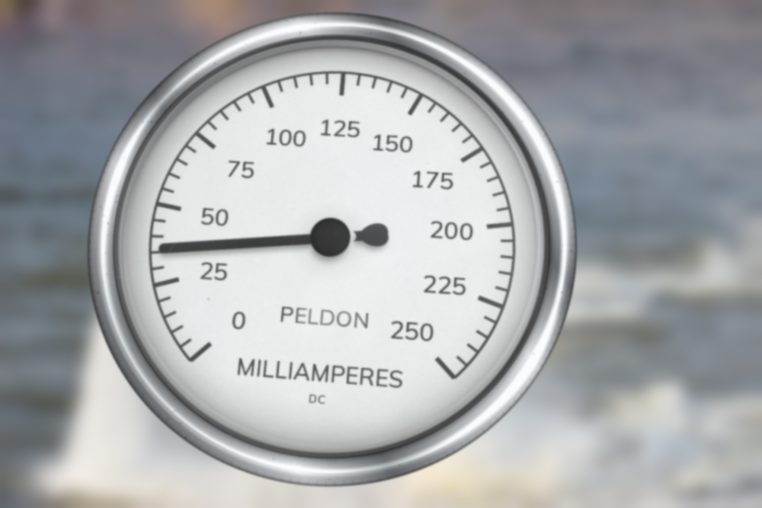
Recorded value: **35** mA
